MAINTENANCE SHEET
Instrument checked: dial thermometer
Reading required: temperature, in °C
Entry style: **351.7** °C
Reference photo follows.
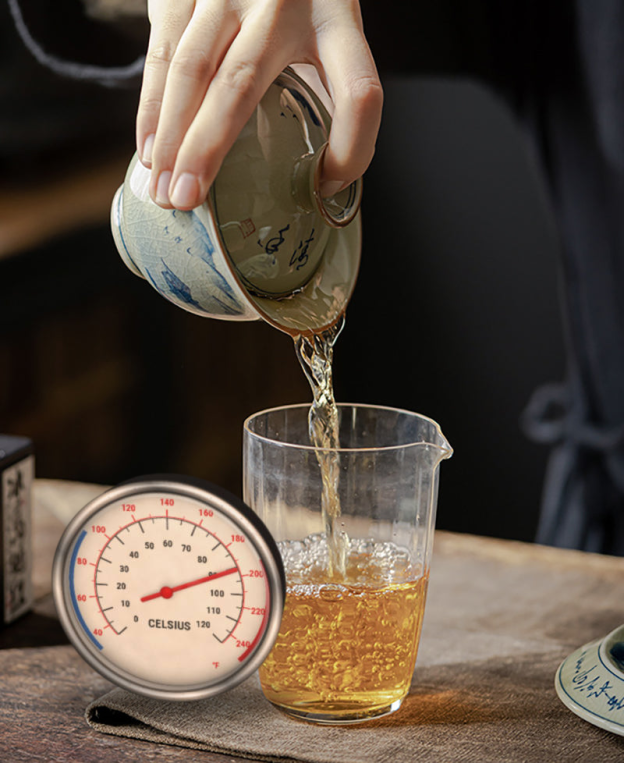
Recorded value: **90** °C
